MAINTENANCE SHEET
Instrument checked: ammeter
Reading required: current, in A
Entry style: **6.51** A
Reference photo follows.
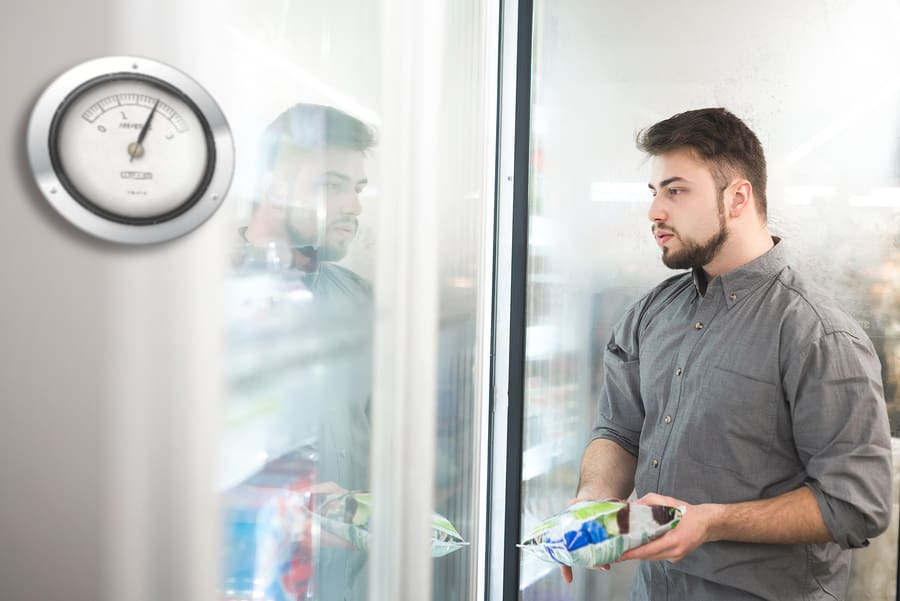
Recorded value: **2** A
